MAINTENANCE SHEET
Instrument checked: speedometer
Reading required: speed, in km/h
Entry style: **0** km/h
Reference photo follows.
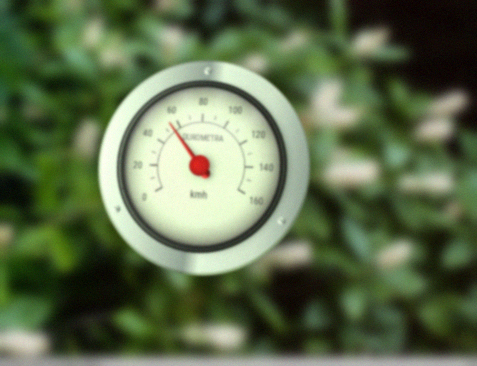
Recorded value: **55** km/h
